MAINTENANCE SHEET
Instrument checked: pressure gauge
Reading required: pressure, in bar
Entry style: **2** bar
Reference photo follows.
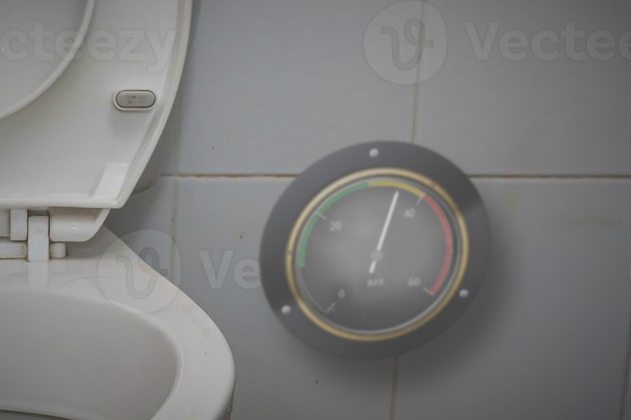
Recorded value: **35** bar
